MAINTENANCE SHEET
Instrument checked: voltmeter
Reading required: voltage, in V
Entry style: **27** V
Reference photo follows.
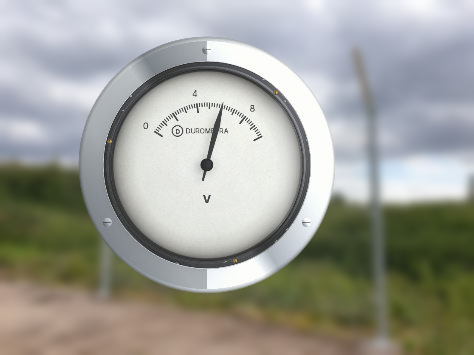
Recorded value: **6** V
